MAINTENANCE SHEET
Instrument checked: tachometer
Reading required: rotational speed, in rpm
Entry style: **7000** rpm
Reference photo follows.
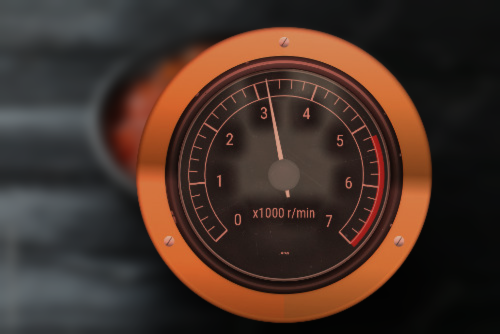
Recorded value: **3200** rpm
